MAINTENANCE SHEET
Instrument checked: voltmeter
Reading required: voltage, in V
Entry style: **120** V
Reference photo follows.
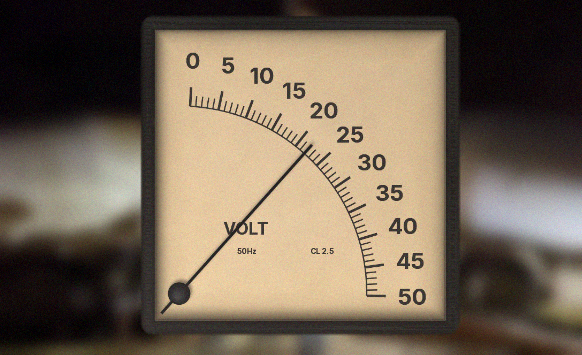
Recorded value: **22** V
